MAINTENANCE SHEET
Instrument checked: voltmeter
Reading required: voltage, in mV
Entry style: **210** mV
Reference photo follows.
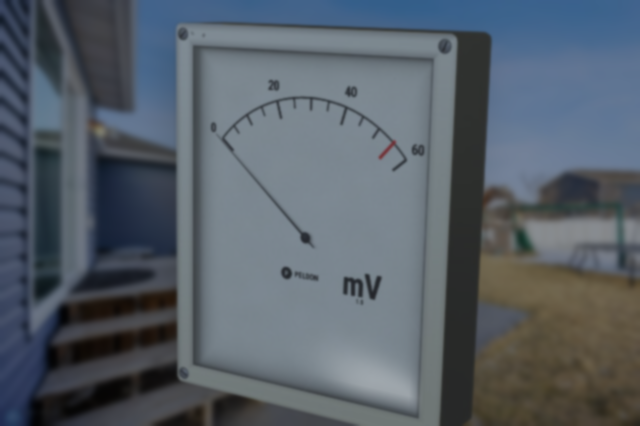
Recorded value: **0** mV
